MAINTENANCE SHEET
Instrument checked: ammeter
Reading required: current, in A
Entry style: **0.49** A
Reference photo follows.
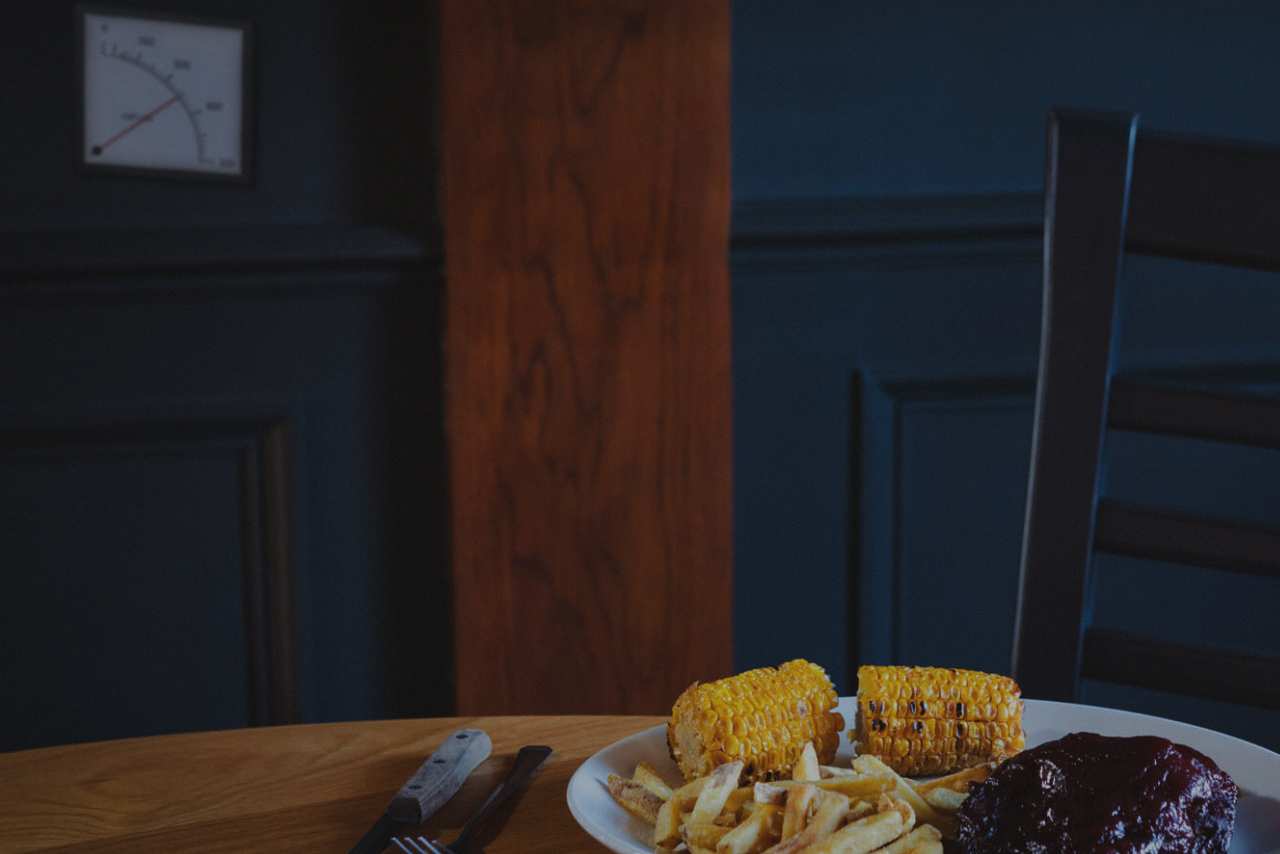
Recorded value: **350** A
